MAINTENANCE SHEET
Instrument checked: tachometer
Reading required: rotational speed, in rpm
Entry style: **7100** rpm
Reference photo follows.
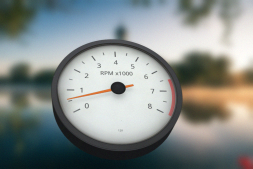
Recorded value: **500** rpm
